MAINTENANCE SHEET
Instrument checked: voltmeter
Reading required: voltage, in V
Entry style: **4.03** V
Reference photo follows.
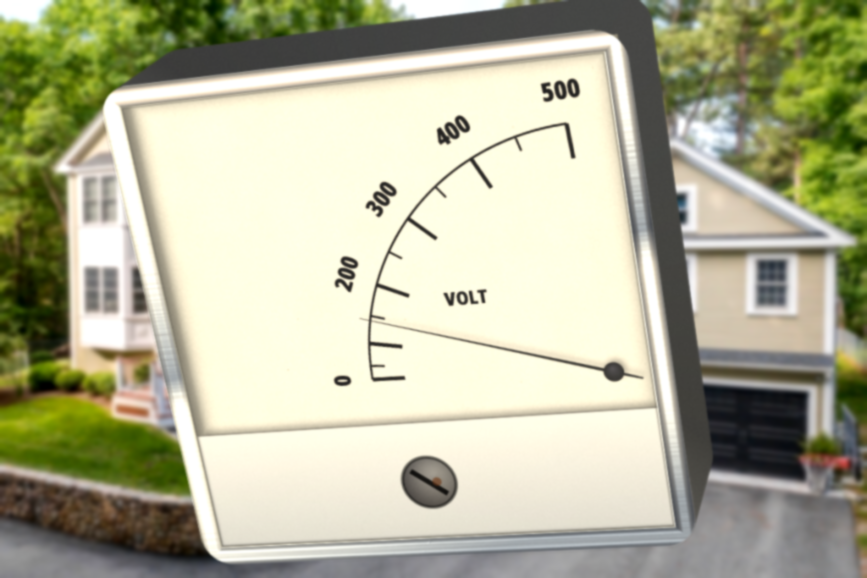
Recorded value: **150** V
